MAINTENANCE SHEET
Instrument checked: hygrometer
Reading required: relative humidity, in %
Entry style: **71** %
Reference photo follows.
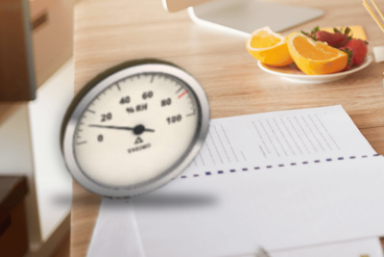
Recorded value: **12** %
